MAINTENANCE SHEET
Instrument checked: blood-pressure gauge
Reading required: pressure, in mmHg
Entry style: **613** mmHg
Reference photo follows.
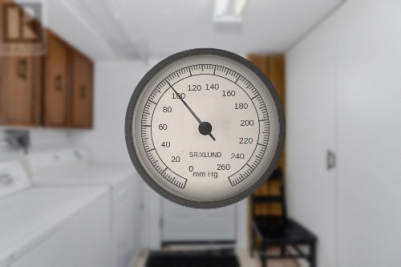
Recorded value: **100** mmHg
